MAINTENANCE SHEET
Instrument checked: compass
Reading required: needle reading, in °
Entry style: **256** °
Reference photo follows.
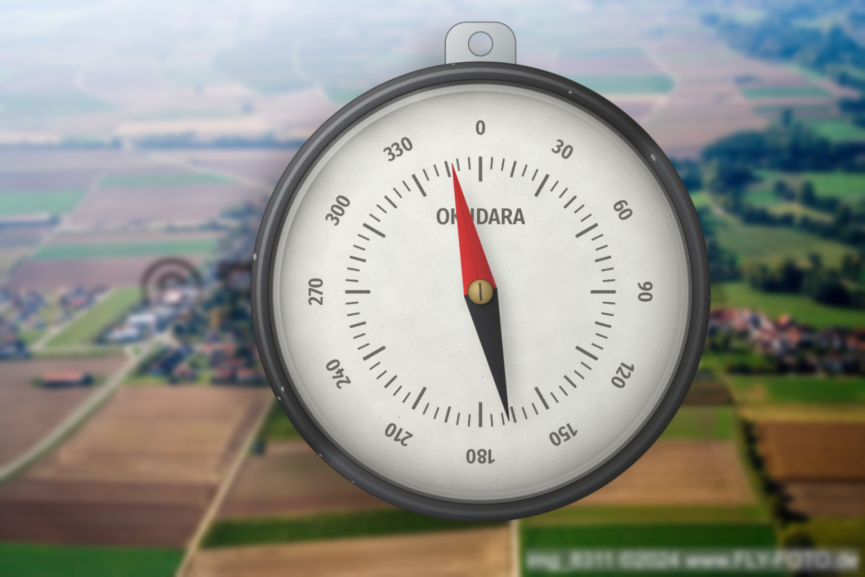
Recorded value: **347.5** °
